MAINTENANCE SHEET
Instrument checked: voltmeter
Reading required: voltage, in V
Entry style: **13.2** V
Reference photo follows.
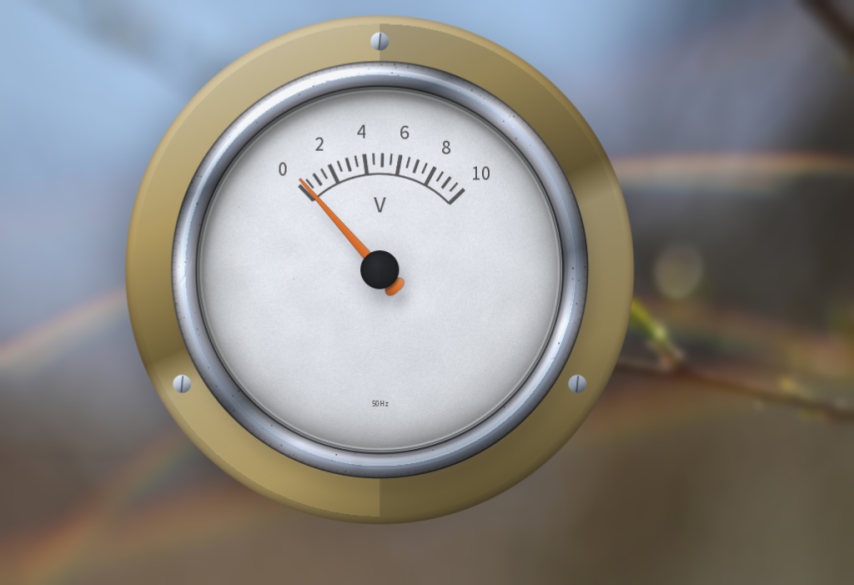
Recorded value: **0.25** V
